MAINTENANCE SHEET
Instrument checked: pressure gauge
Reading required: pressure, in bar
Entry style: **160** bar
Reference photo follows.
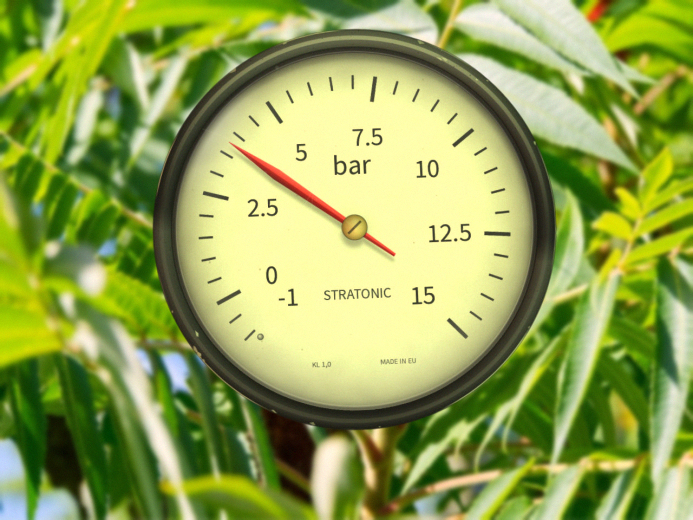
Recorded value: **3.75** bar
